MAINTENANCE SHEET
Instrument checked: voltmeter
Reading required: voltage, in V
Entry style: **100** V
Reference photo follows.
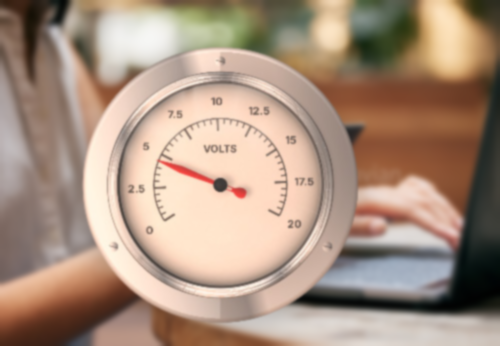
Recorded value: **4.5** V
